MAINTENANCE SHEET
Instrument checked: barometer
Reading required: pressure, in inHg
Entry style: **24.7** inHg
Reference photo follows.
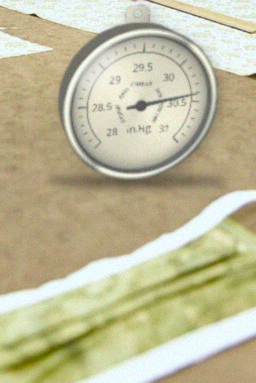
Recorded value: **30.4** inHg
